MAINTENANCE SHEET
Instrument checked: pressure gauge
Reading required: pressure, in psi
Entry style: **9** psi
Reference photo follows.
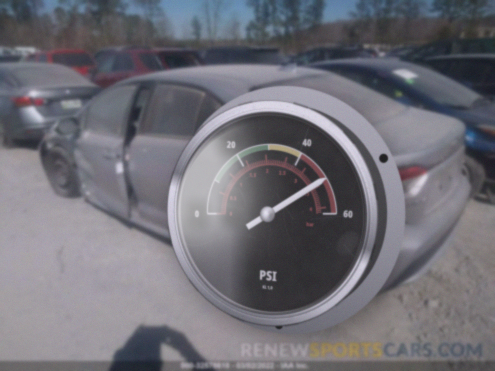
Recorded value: **50** psi
